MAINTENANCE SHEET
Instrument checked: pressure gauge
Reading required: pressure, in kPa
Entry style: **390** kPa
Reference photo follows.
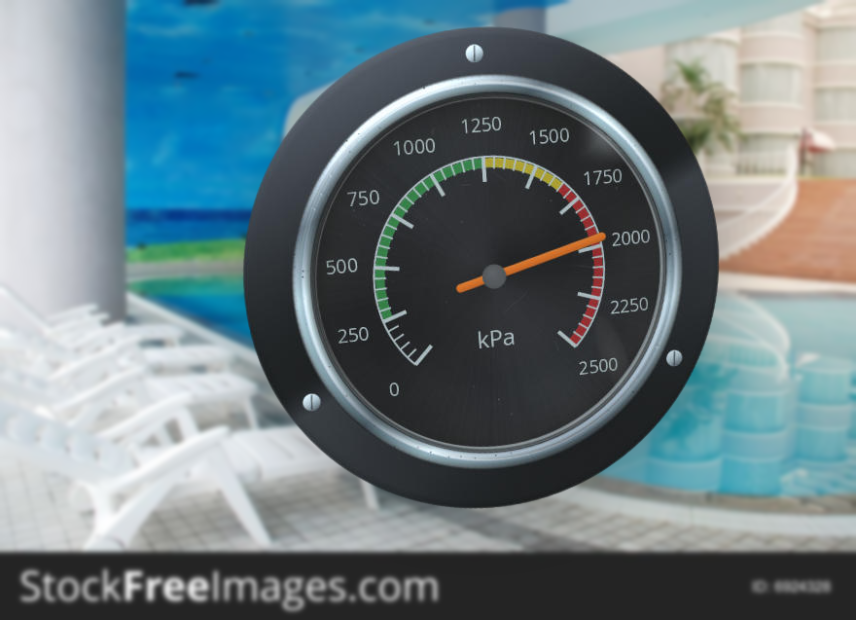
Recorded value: **1950** kPa
